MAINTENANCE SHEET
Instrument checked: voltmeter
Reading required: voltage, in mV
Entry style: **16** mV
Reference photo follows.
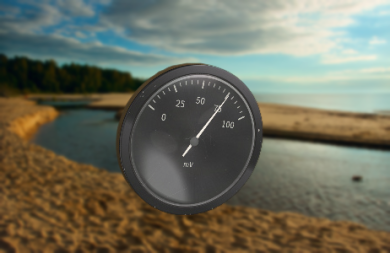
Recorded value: **75** mV
